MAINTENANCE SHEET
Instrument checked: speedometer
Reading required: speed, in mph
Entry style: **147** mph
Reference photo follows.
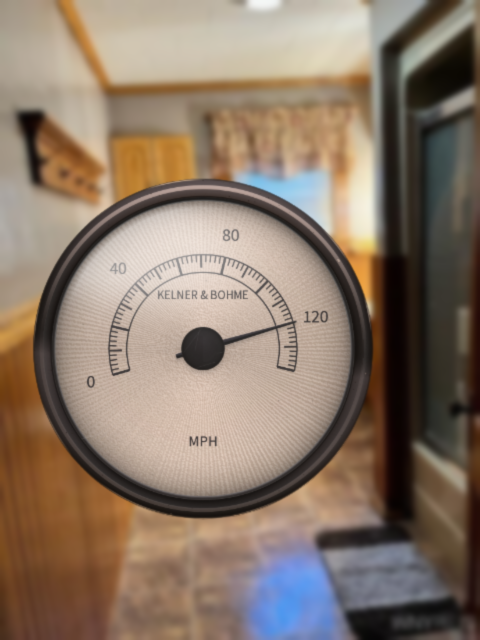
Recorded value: **120** mph
